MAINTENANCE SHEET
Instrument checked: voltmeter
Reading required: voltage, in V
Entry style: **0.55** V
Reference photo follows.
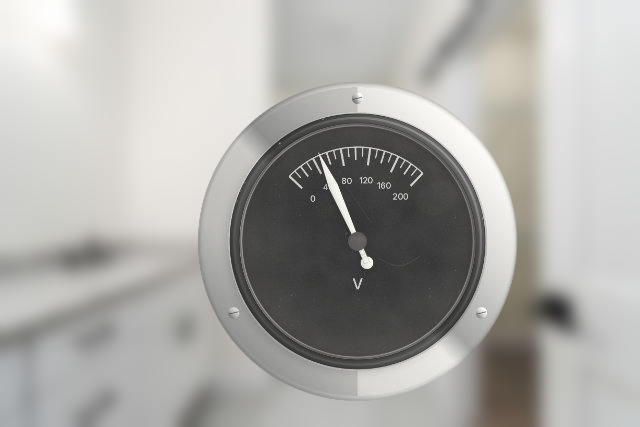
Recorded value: **50** V
